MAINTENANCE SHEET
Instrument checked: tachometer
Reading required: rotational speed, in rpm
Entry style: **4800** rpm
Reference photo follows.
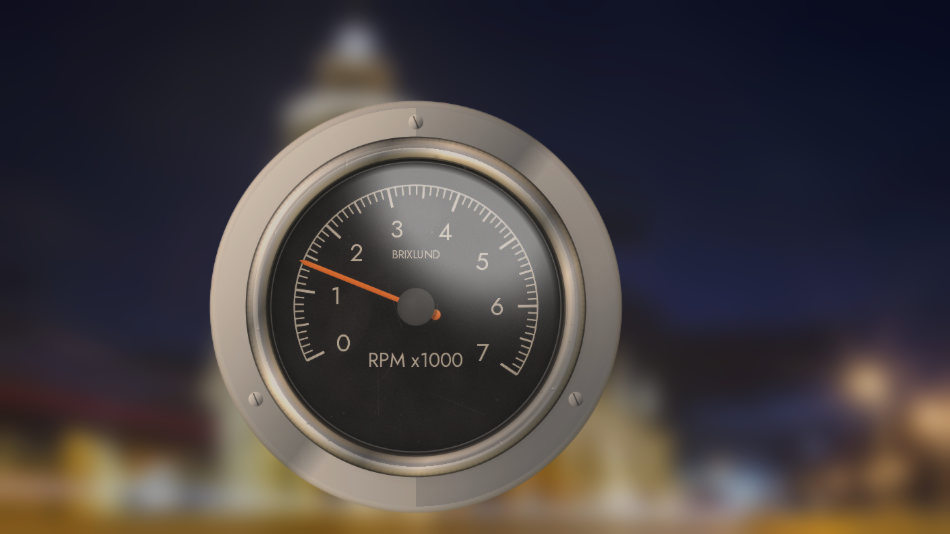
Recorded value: **1400** rpm
